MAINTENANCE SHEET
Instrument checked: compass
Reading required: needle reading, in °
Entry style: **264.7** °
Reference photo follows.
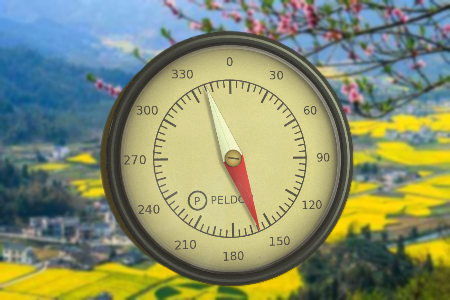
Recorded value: **160** °
